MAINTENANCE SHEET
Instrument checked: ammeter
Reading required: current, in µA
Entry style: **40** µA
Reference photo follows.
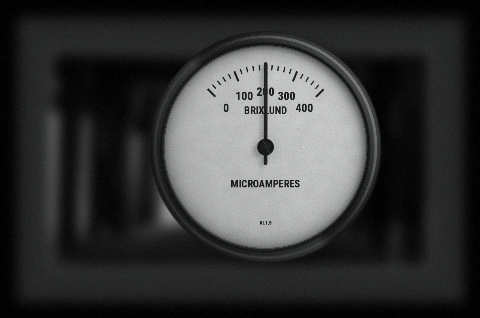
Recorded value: **200** µA
